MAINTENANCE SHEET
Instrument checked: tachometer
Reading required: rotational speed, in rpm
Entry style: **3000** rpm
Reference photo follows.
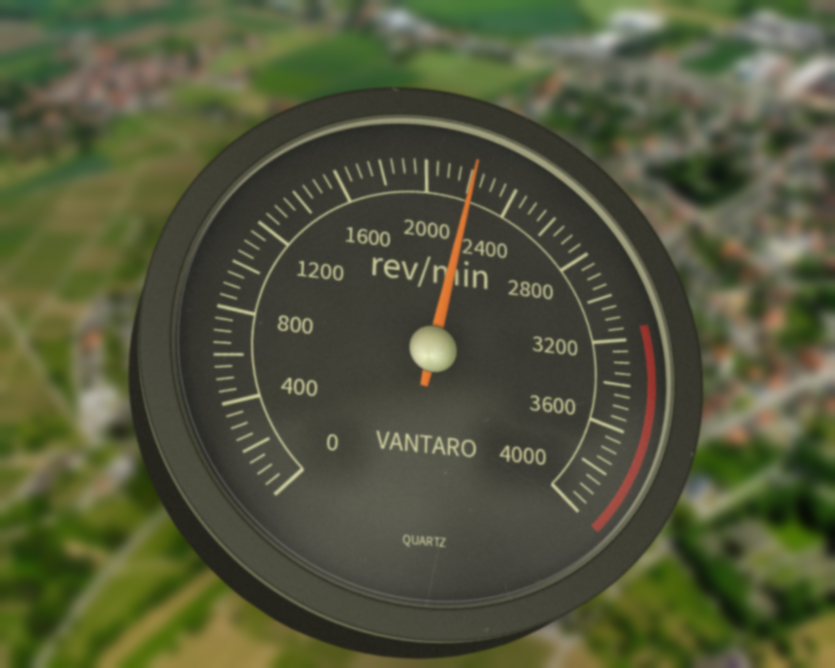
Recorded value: **2200** rpm
